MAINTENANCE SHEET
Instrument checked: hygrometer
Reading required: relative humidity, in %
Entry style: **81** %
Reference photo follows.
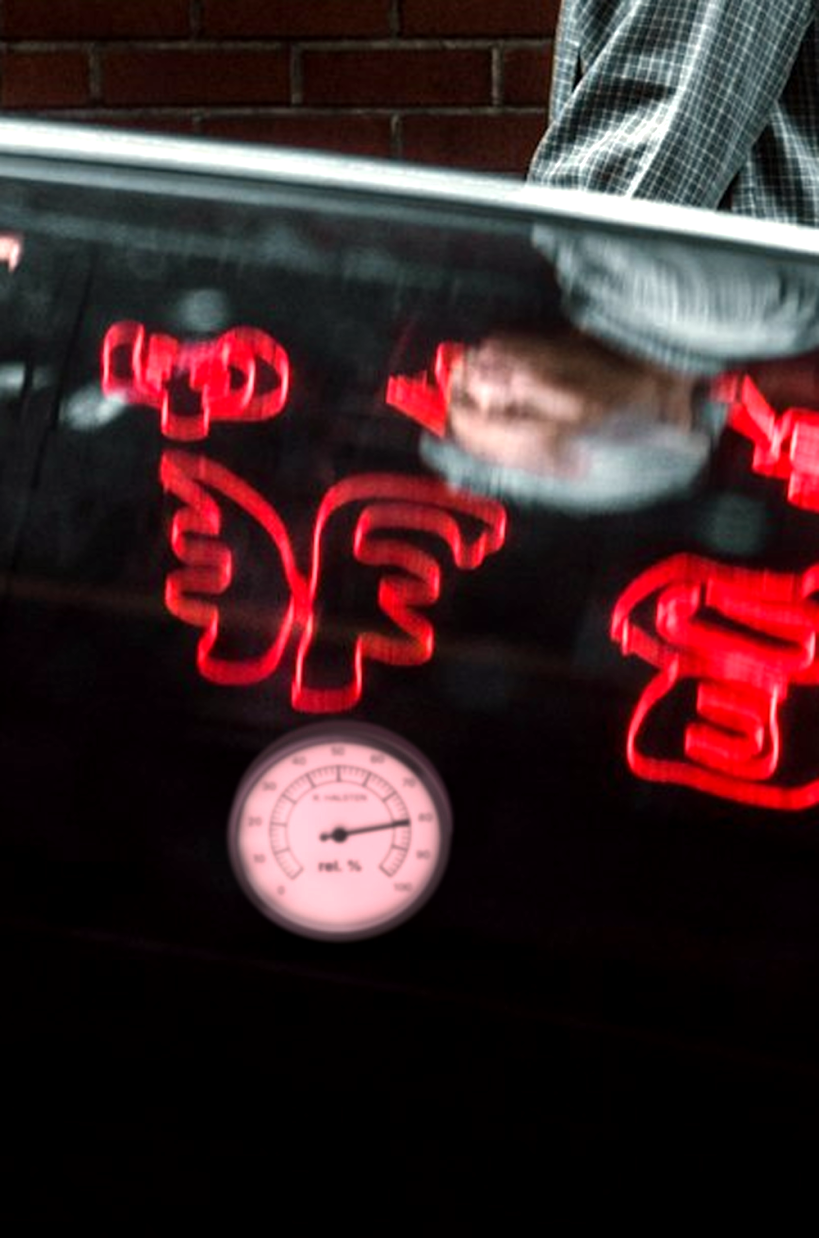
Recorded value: **80** %
